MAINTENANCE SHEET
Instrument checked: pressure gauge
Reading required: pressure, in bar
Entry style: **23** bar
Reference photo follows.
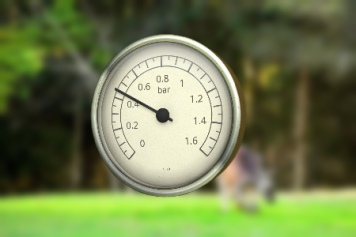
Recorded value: **0.45** bar
